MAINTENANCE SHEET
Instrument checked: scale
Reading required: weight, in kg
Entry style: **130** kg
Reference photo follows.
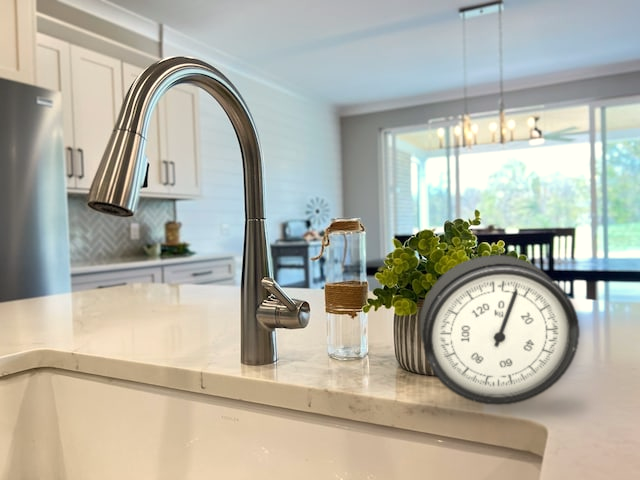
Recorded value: **5** kg
